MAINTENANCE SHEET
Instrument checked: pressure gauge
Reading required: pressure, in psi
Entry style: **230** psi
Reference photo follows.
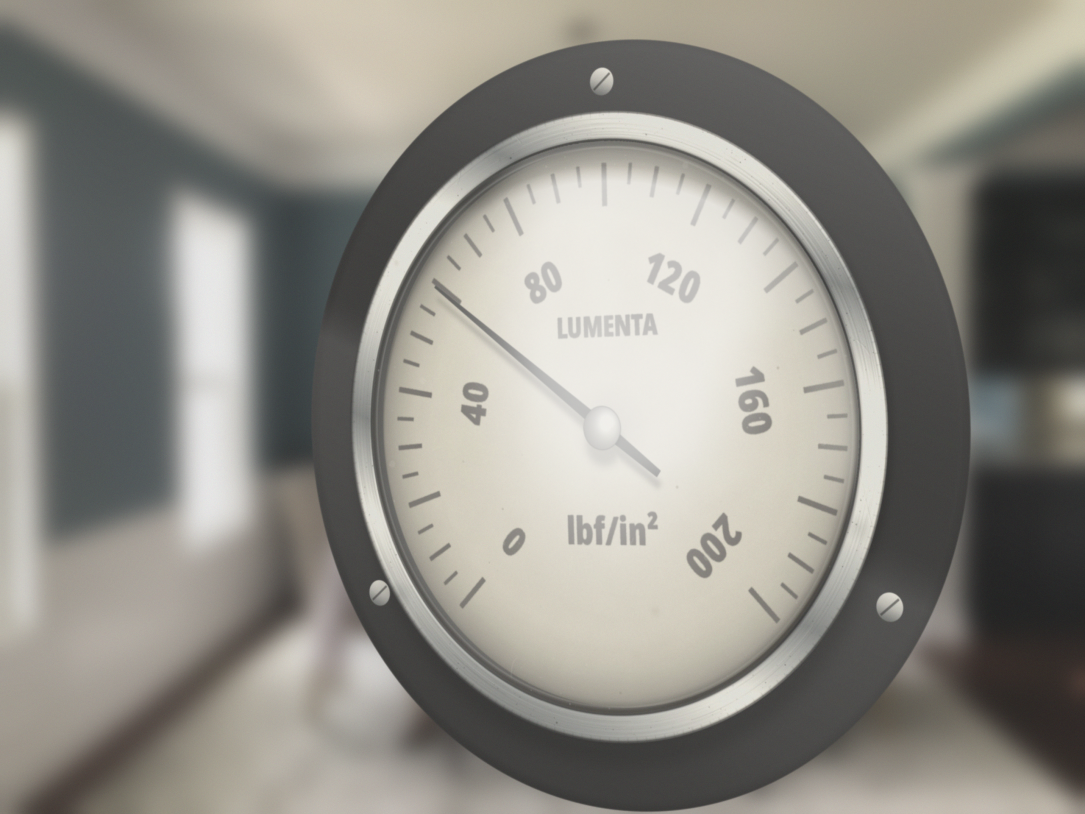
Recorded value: **60** psi
